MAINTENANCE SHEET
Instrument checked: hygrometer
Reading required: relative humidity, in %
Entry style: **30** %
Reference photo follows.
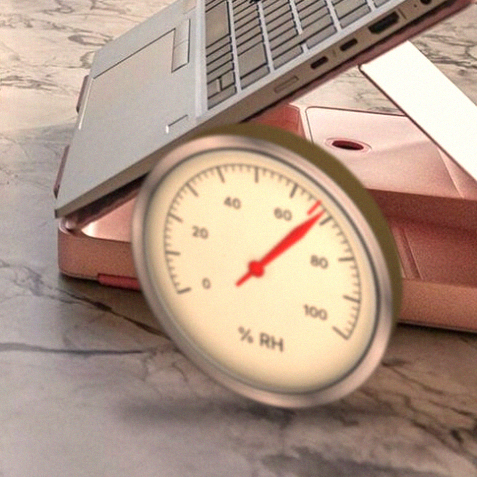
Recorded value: **68** %
